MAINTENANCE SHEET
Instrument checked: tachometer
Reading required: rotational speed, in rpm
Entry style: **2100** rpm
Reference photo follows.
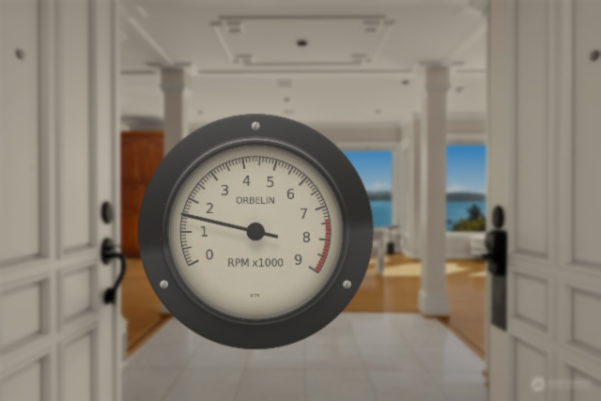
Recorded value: **1500** rpm
